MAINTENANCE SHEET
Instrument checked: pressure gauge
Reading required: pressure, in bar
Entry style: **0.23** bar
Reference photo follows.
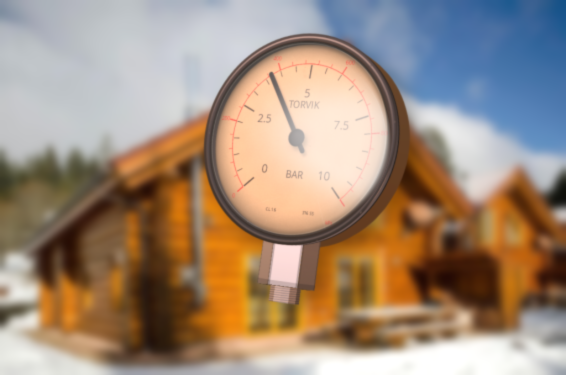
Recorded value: **3.75** bar
